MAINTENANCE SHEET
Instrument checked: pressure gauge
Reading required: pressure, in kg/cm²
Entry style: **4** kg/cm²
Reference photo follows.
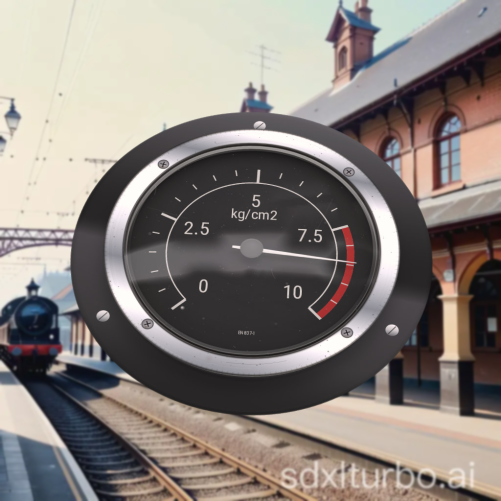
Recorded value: **8.5** kg/cm²
